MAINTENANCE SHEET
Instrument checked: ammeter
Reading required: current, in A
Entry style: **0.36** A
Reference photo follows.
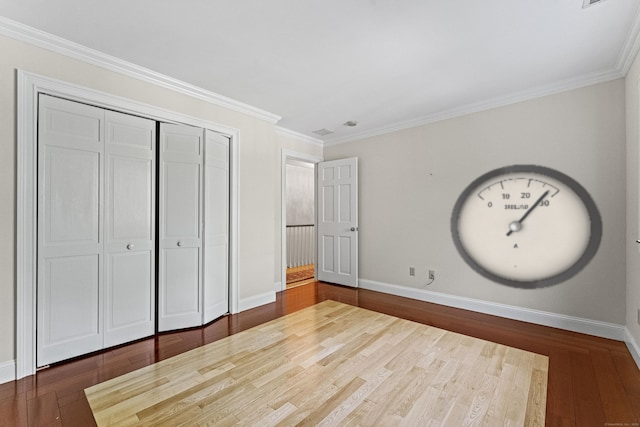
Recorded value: **27.5** A
